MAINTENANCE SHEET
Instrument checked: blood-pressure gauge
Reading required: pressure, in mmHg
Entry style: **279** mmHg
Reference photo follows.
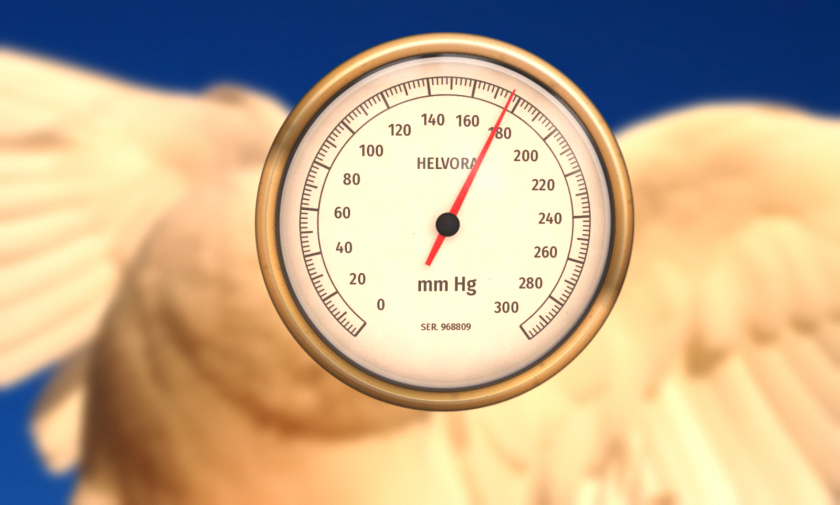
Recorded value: **176** mmHg
